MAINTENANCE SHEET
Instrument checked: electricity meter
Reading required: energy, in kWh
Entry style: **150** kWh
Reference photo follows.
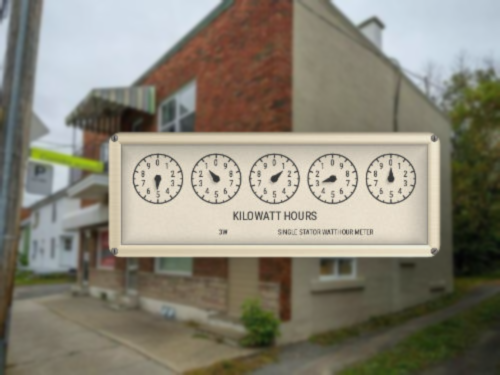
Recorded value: **51130** kWh
